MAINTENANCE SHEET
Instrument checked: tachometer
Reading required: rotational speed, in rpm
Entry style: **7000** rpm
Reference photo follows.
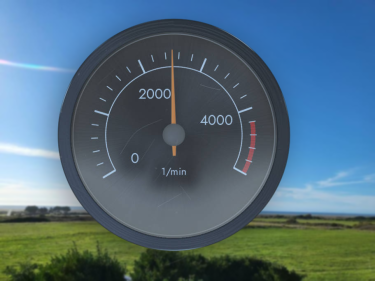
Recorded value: **2500** rpm
